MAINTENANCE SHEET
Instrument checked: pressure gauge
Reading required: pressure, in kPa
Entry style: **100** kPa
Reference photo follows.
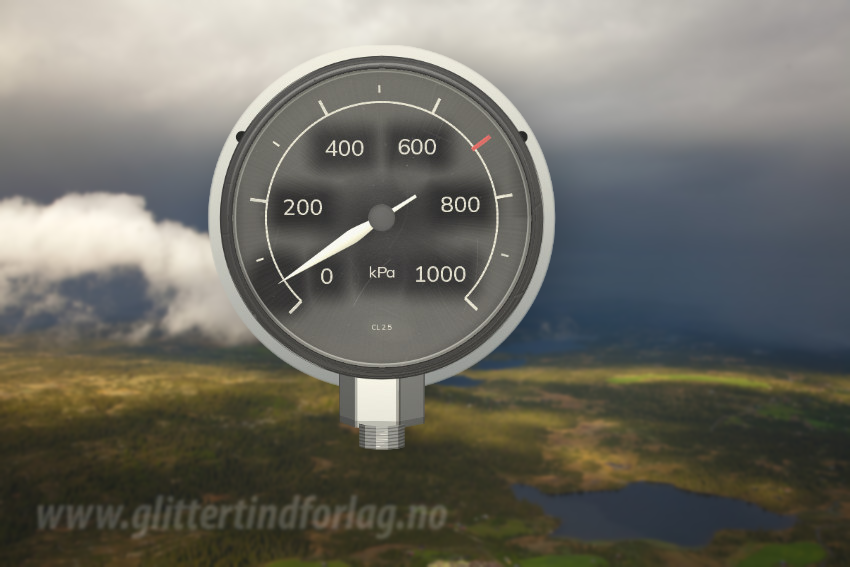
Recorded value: **50** kPa
